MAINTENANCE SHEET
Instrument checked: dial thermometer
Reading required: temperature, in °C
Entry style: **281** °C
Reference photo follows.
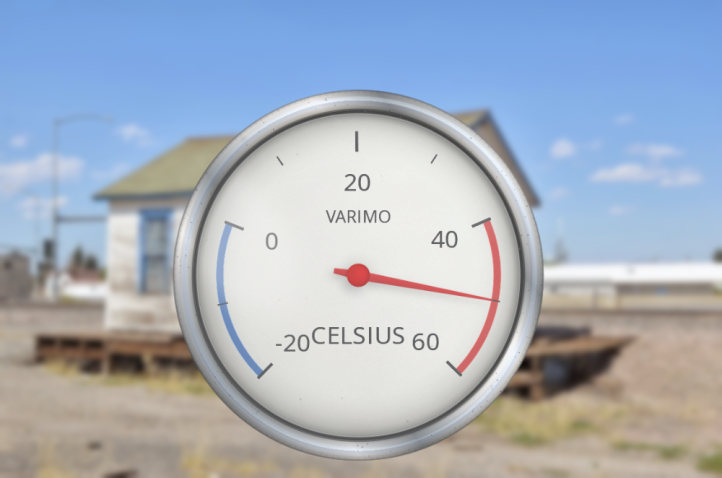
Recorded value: **50** °C
